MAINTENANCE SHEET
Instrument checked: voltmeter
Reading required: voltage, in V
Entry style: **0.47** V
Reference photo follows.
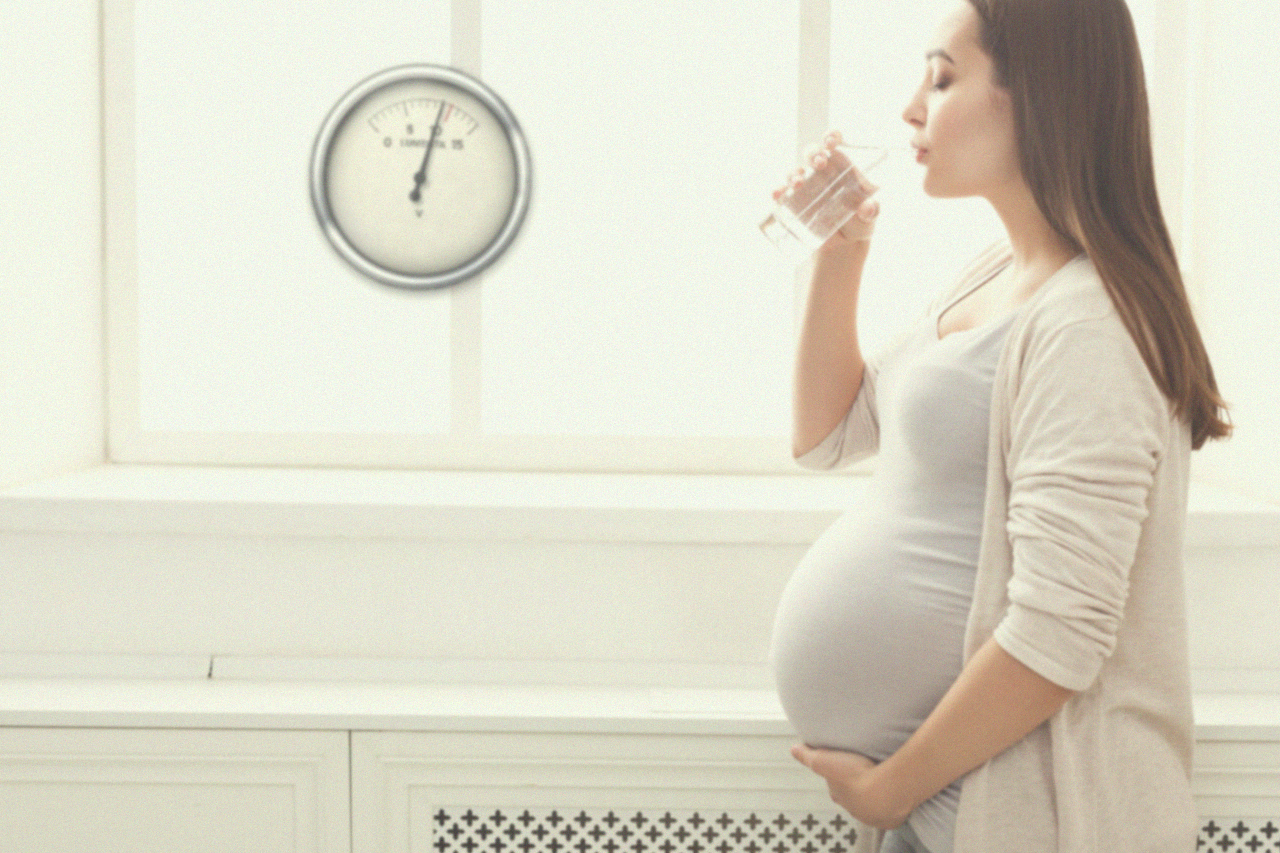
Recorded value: **10** V
